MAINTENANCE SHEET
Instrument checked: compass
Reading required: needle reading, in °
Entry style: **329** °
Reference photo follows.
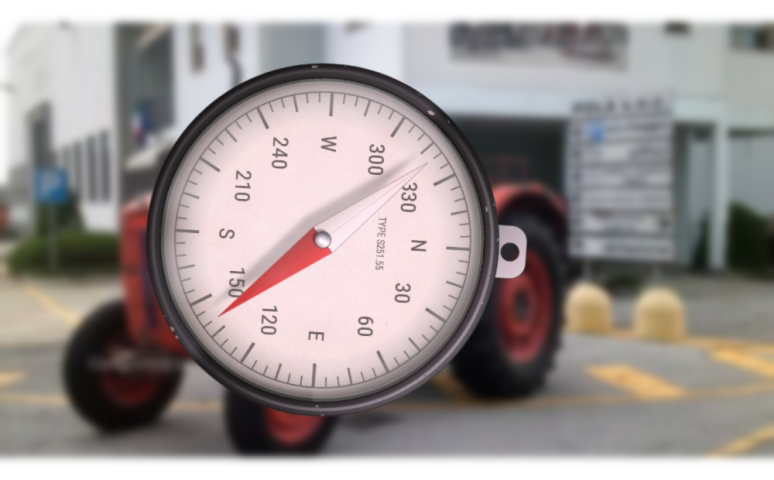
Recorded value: **140** °
